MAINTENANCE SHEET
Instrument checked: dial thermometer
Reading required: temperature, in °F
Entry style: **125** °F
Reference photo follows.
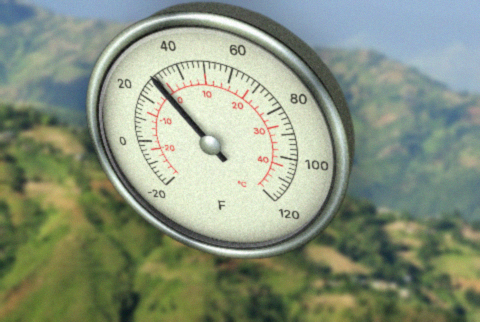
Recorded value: **30** °F
